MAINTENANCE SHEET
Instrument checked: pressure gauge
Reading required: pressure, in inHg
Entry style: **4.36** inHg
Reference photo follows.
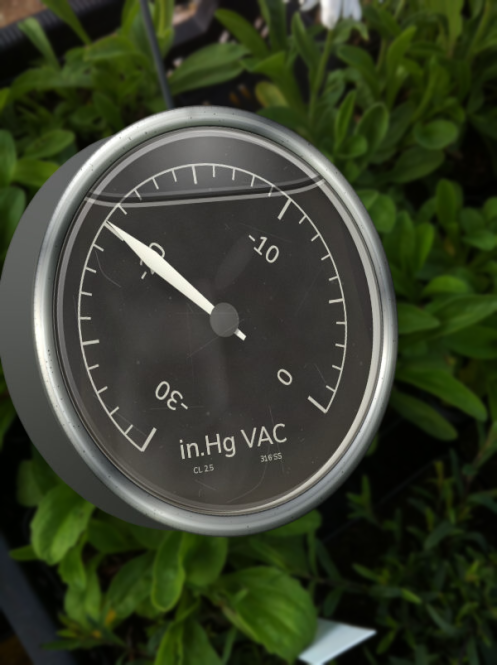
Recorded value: **-20** inHg
